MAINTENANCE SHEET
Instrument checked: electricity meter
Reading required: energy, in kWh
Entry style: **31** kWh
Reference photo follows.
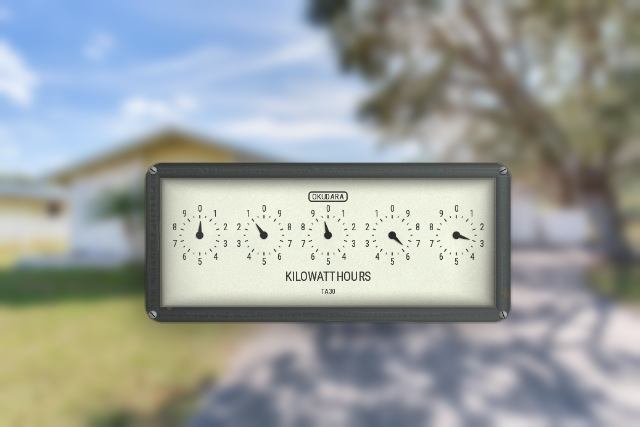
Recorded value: **963** kWh
